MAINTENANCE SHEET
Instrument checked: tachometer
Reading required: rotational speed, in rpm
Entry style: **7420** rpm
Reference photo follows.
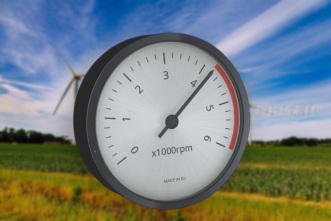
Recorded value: **4200** rpm
